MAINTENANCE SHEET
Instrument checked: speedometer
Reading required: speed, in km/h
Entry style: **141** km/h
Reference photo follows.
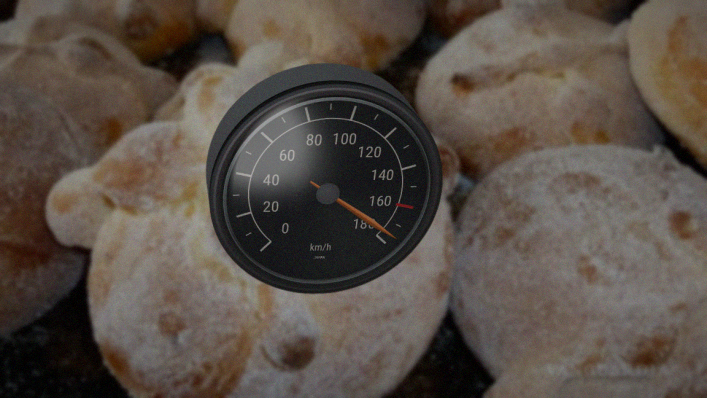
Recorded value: **175** km/h
